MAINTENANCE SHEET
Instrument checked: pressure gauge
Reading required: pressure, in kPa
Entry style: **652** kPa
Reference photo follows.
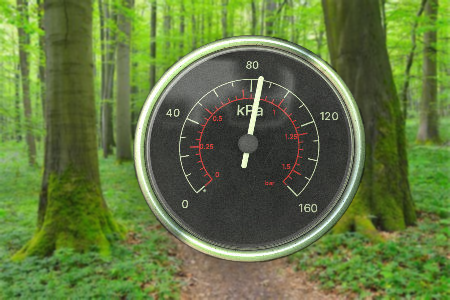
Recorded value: **85** kPa
